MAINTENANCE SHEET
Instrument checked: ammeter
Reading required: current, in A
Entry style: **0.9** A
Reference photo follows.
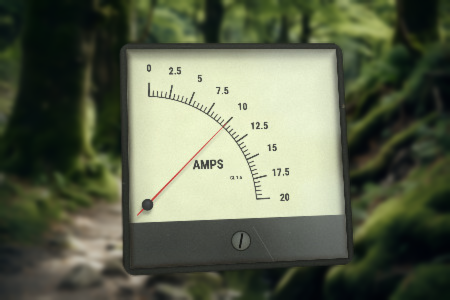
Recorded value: **10** A
